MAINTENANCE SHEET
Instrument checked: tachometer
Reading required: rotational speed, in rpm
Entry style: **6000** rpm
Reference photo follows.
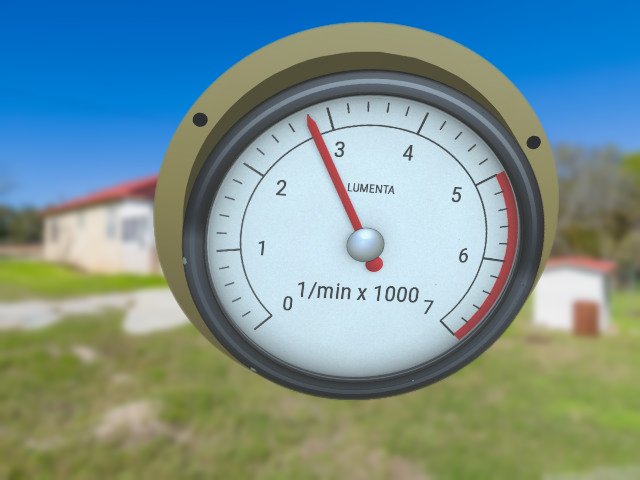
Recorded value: **2800** rpm
